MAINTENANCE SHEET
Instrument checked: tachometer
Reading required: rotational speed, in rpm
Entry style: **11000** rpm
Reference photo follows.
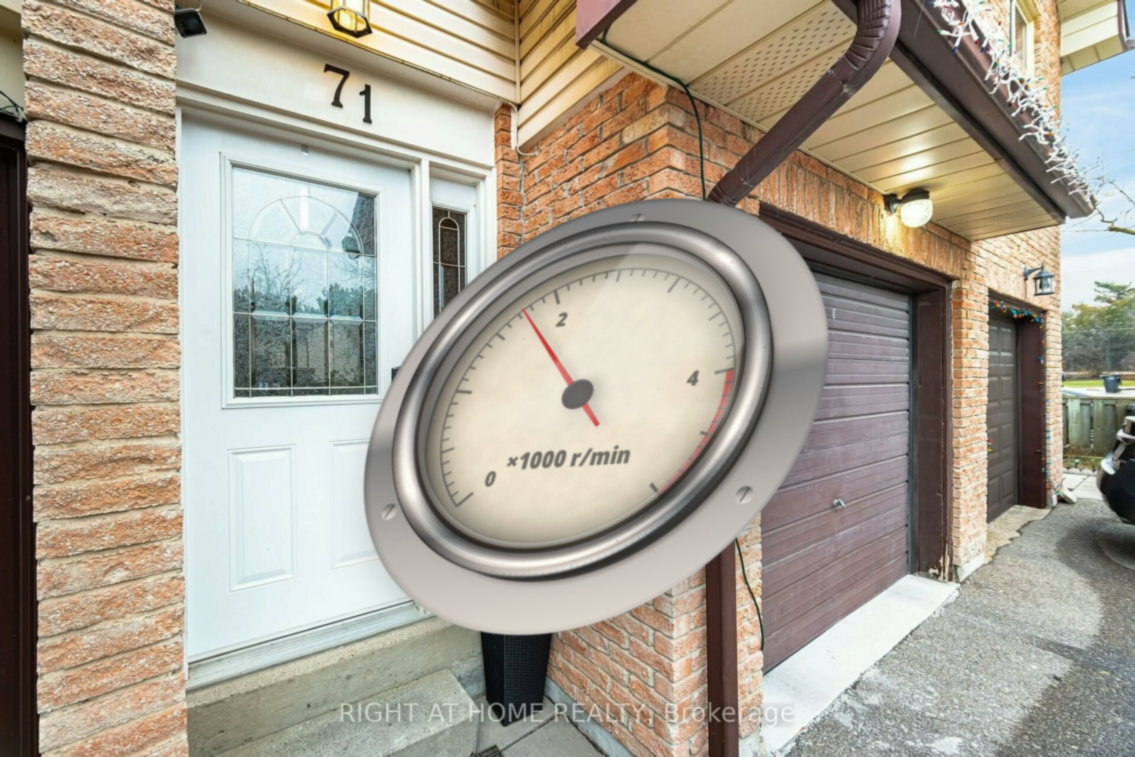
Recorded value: **1750** rpm
